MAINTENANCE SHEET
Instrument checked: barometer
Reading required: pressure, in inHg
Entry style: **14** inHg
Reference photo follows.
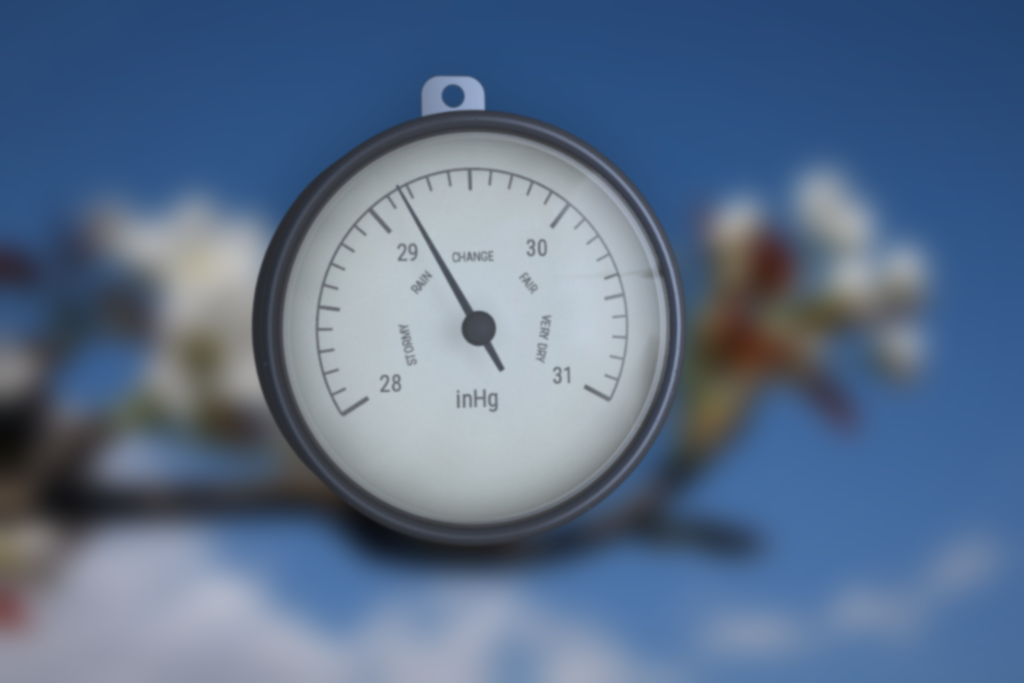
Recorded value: **29.15** inHg
